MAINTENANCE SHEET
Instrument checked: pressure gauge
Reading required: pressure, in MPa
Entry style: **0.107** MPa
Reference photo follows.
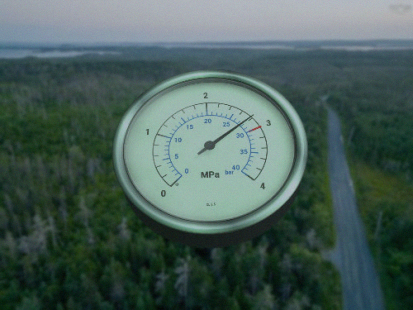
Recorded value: **2.8** MPa
